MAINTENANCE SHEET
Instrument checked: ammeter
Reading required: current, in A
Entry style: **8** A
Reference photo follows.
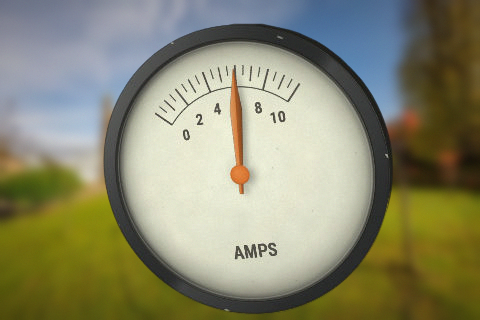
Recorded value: **6** A
